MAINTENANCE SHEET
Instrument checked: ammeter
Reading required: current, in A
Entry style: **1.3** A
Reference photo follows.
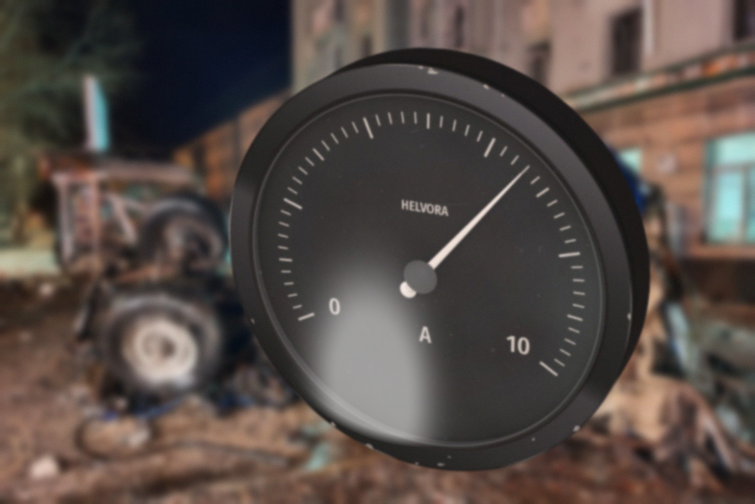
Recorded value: **6.6** A
